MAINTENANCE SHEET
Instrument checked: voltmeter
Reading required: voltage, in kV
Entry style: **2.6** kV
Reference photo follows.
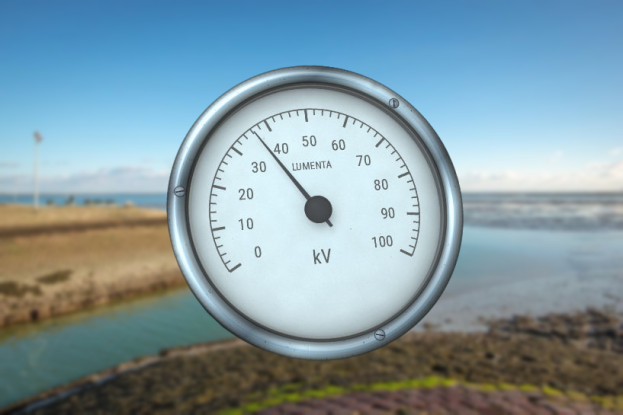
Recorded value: **36** kV
